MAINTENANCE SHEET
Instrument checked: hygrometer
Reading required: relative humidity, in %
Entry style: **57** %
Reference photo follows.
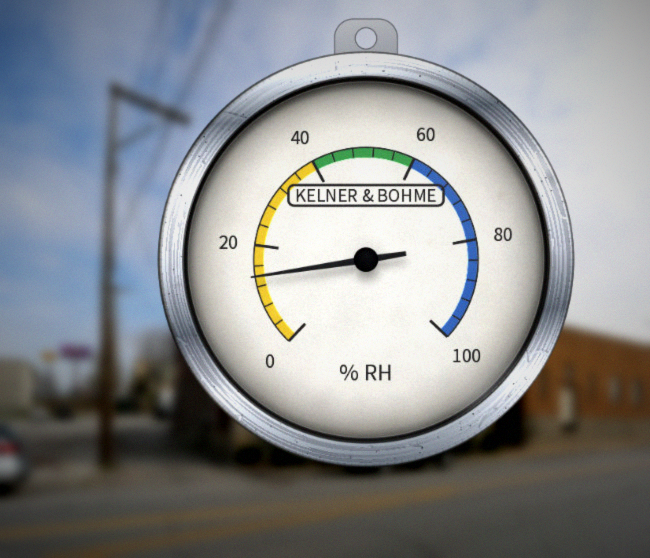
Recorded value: **14** %
